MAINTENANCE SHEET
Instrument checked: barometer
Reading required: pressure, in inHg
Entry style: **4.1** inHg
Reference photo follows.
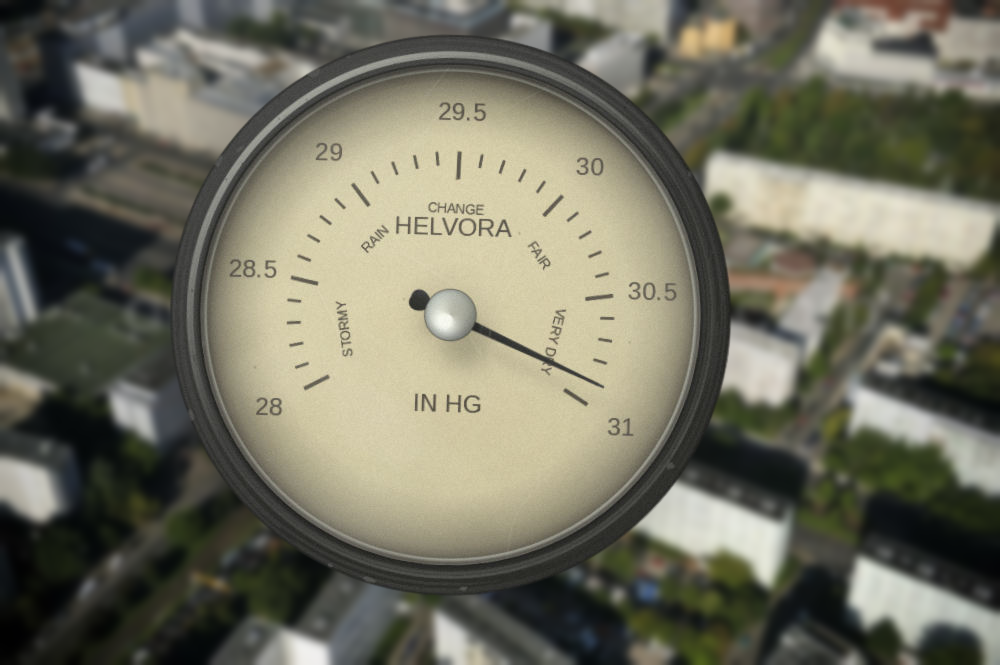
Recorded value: **30.9** inHg
